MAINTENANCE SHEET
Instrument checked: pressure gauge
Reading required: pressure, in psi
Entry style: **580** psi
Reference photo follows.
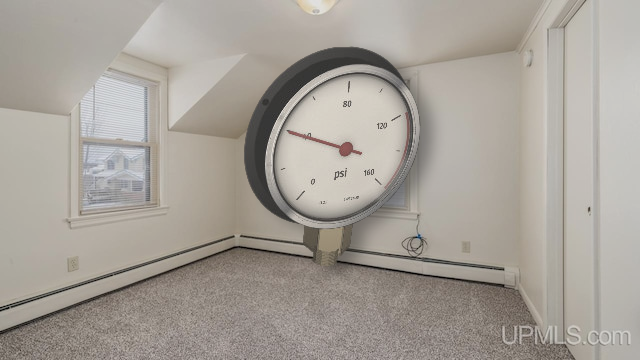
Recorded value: **40** psi
